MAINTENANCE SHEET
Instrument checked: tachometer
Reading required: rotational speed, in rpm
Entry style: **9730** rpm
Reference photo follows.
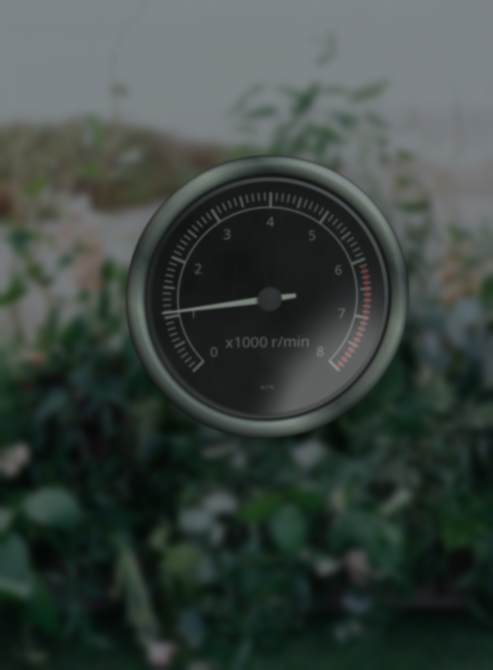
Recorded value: **1100** rpm
